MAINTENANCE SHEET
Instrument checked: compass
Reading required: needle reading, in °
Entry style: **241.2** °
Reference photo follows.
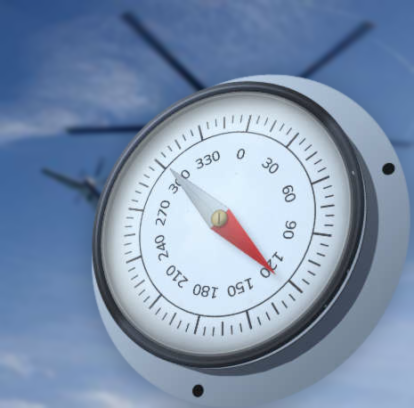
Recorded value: **122.5** °
